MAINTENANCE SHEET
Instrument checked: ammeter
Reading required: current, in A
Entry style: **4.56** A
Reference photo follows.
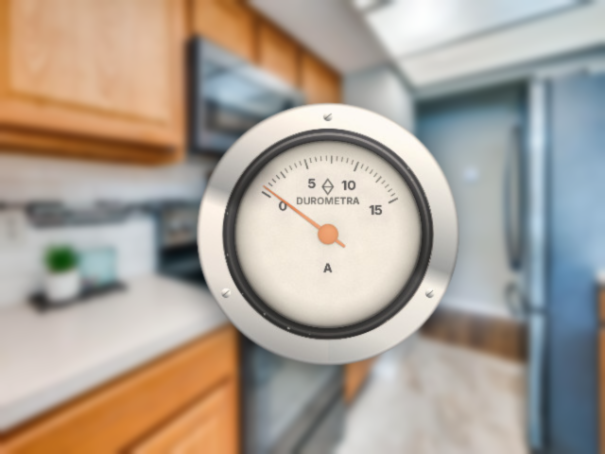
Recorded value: **0.5** A
